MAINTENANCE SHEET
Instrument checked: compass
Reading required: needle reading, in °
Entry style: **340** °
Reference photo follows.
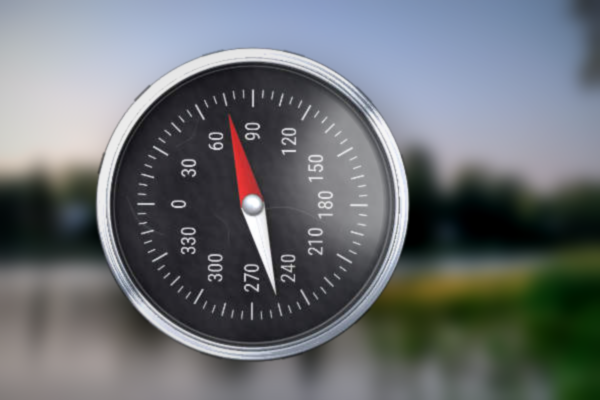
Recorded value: **75** °
